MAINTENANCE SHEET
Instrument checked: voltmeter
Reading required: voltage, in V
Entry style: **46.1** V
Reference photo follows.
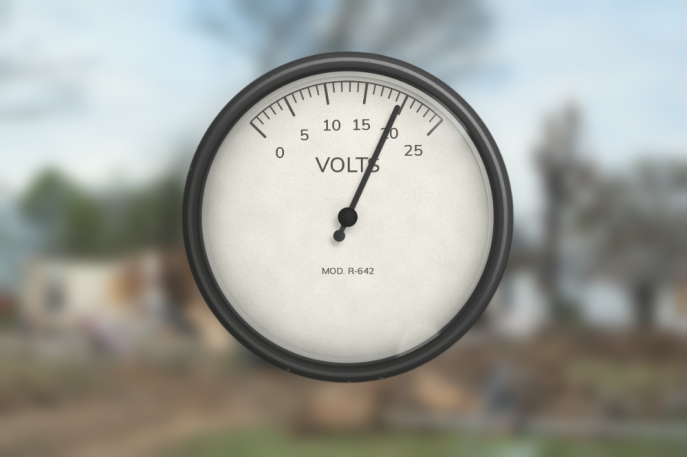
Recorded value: **19.5** V
